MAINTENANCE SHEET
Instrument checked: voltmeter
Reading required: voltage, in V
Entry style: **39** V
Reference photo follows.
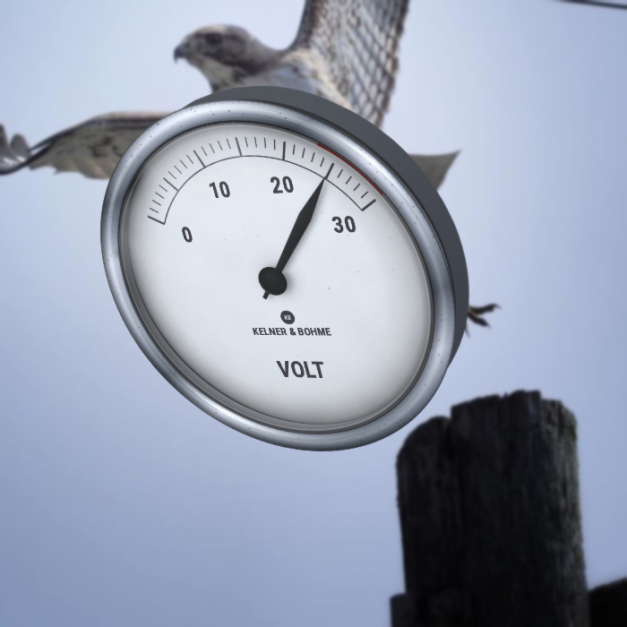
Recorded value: **25** V
